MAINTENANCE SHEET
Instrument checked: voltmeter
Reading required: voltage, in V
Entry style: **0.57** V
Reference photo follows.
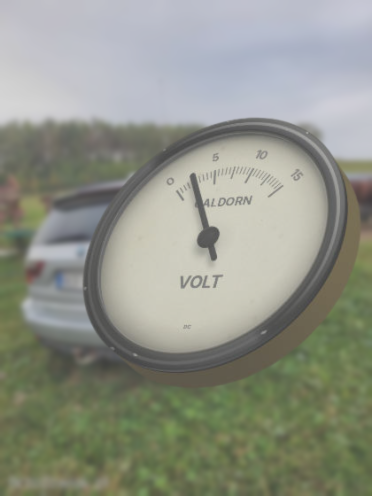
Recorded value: **2.5** V
